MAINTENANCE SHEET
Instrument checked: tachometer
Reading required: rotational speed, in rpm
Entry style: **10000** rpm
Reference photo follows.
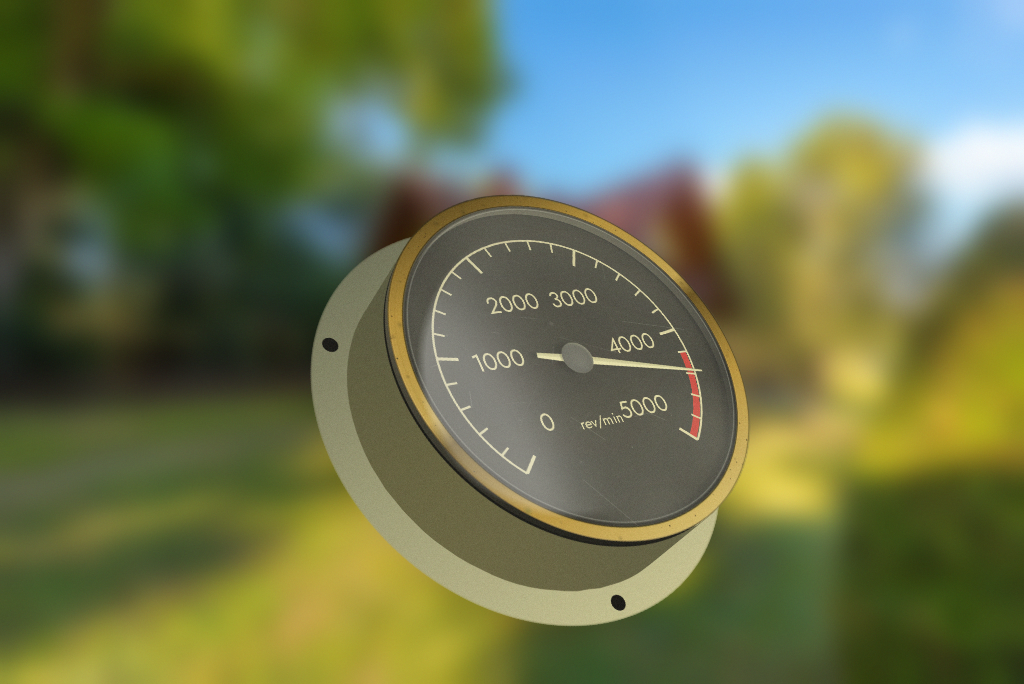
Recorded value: **4400** rpm
